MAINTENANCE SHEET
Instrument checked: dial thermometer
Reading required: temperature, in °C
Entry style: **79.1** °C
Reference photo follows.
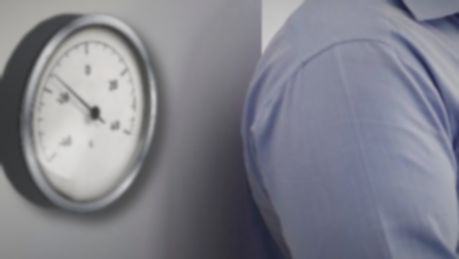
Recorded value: **-16** °C
